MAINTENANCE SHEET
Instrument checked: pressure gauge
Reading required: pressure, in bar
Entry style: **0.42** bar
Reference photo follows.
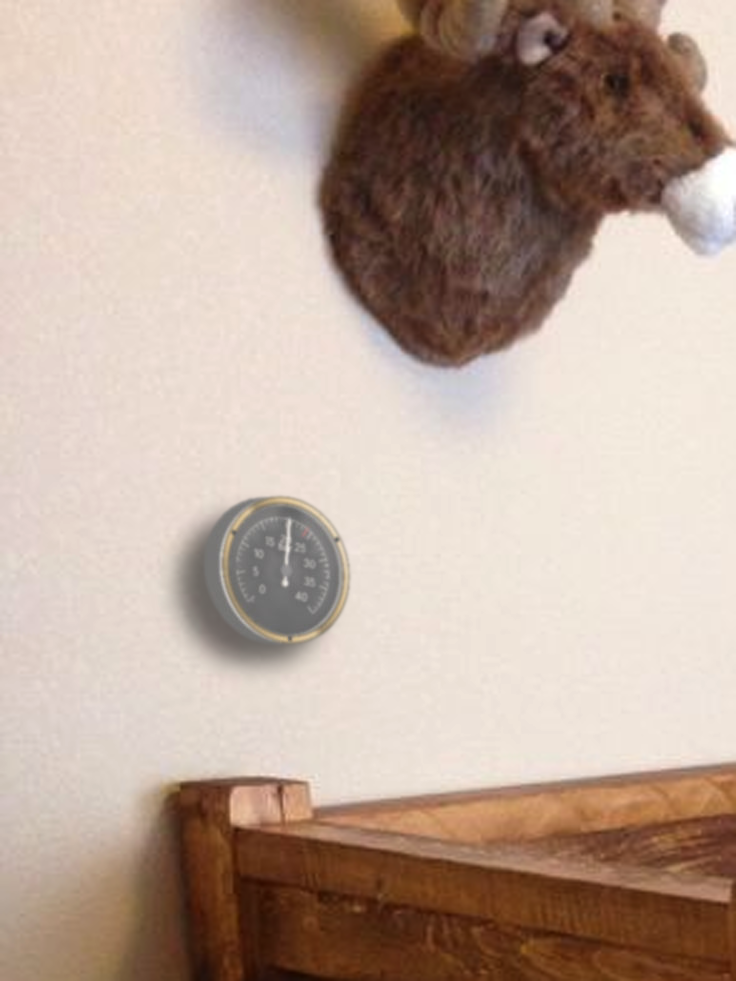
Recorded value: **20** bar
